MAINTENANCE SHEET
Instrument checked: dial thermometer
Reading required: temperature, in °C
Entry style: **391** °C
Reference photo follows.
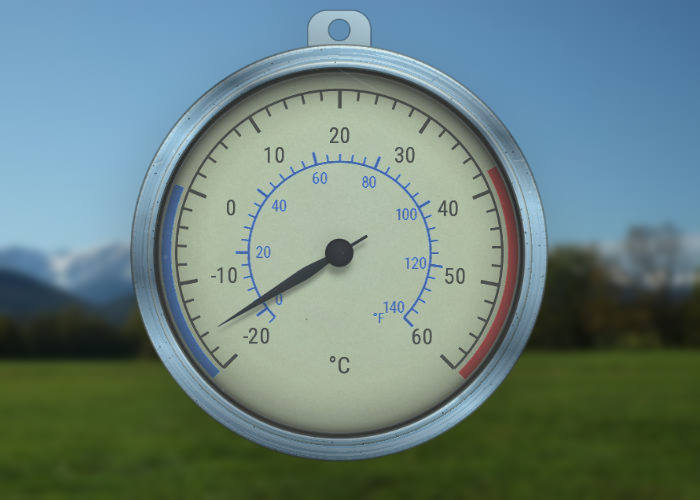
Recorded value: **-16** °C
